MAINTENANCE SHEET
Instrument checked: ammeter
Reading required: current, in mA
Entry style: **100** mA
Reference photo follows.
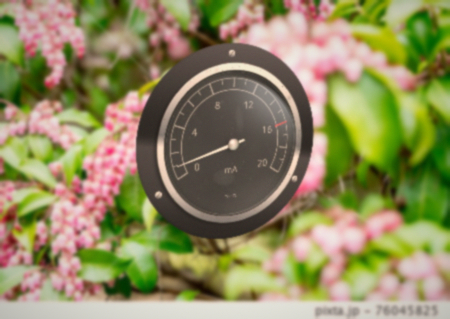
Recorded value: **1** mA
